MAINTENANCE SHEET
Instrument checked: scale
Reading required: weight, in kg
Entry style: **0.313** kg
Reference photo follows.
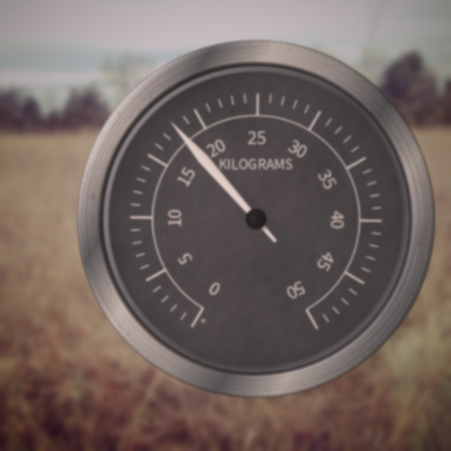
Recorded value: **18** kg
